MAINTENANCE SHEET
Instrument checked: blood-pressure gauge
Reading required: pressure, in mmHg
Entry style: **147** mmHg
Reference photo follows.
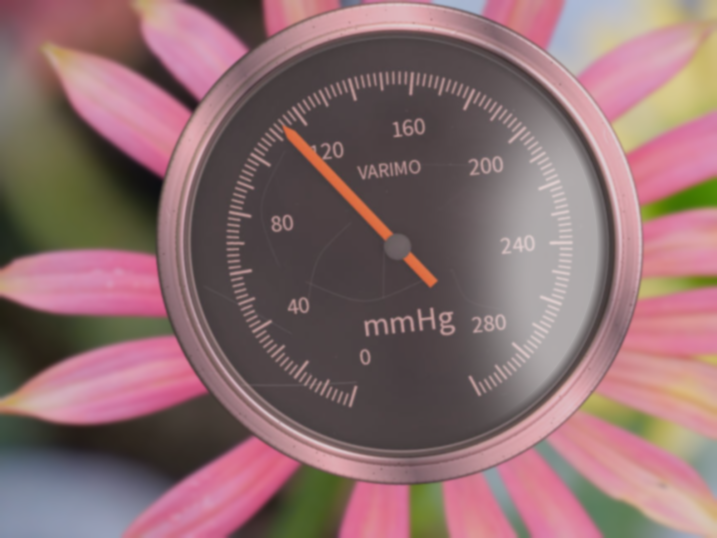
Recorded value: **114** mmHg
